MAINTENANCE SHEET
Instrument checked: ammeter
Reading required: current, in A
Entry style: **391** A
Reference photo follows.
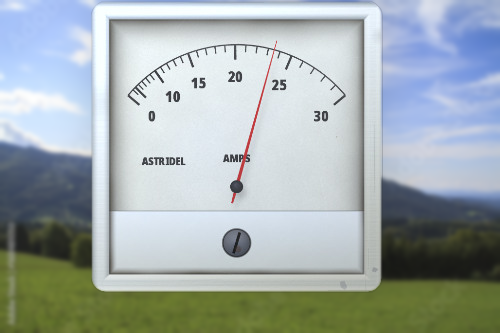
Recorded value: **23.5** A
